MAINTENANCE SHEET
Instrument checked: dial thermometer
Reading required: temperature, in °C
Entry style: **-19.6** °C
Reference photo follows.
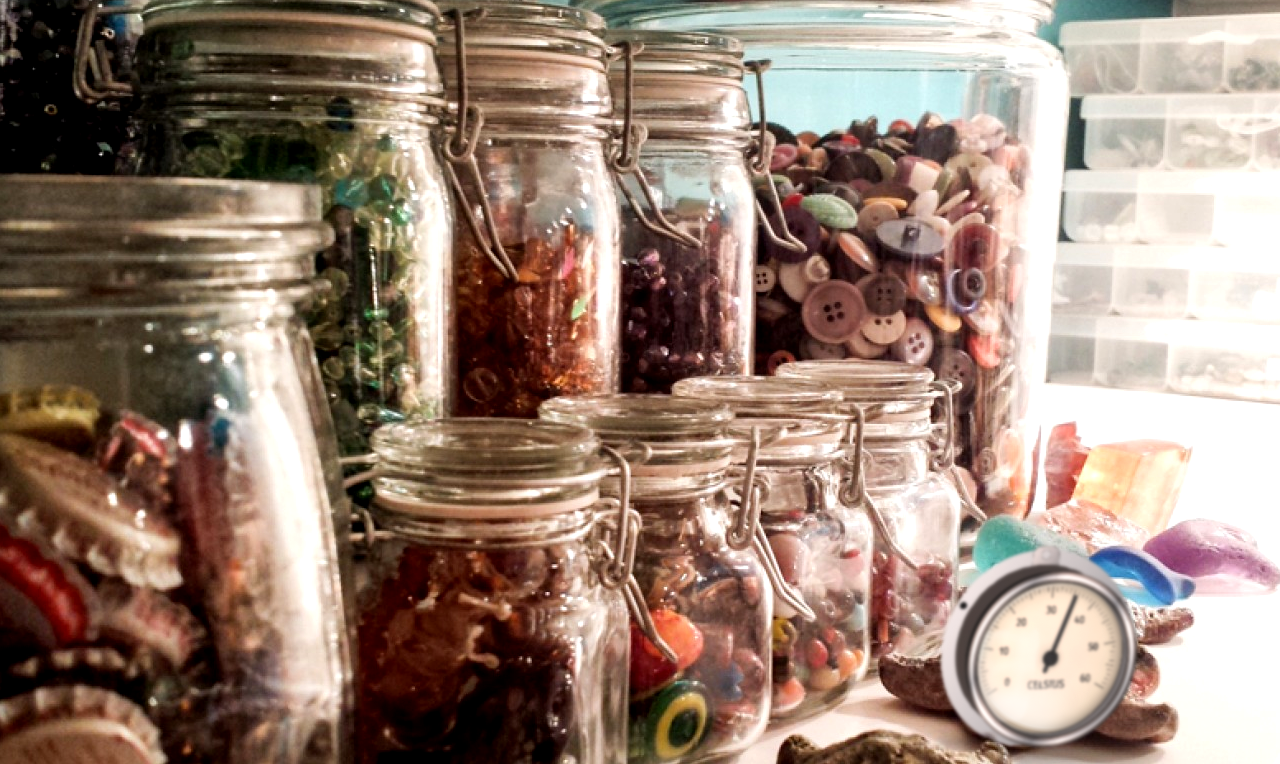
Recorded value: **35** °C
